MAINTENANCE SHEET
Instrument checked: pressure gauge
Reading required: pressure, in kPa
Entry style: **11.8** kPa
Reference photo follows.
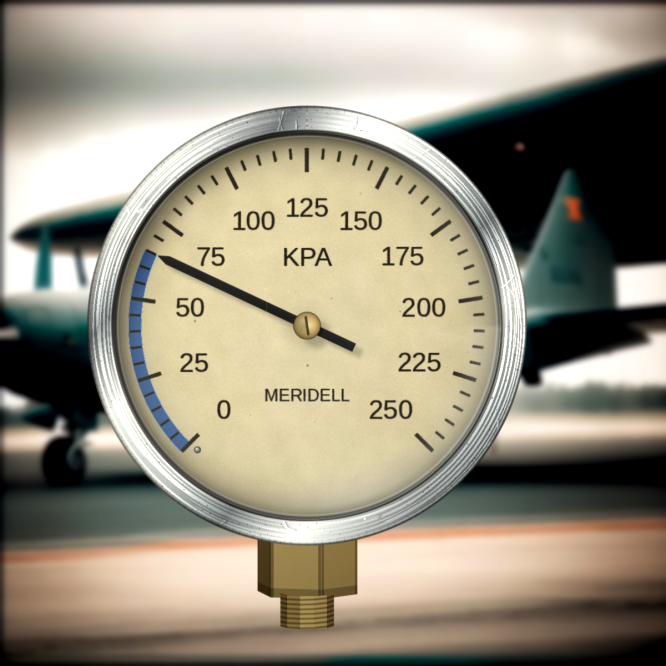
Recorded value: **65** kPa
